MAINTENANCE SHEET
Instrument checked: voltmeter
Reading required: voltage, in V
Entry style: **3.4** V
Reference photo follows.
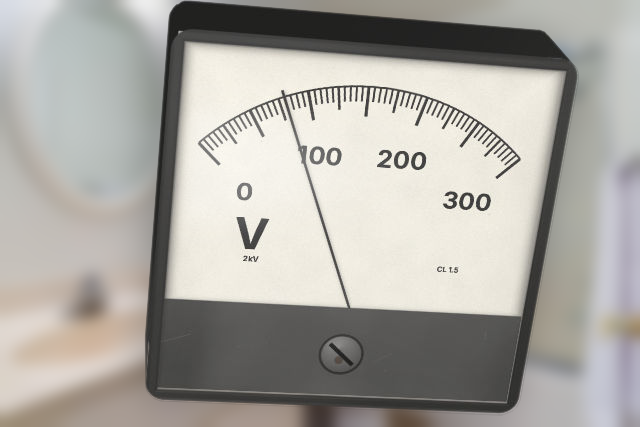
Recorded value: **80** V
